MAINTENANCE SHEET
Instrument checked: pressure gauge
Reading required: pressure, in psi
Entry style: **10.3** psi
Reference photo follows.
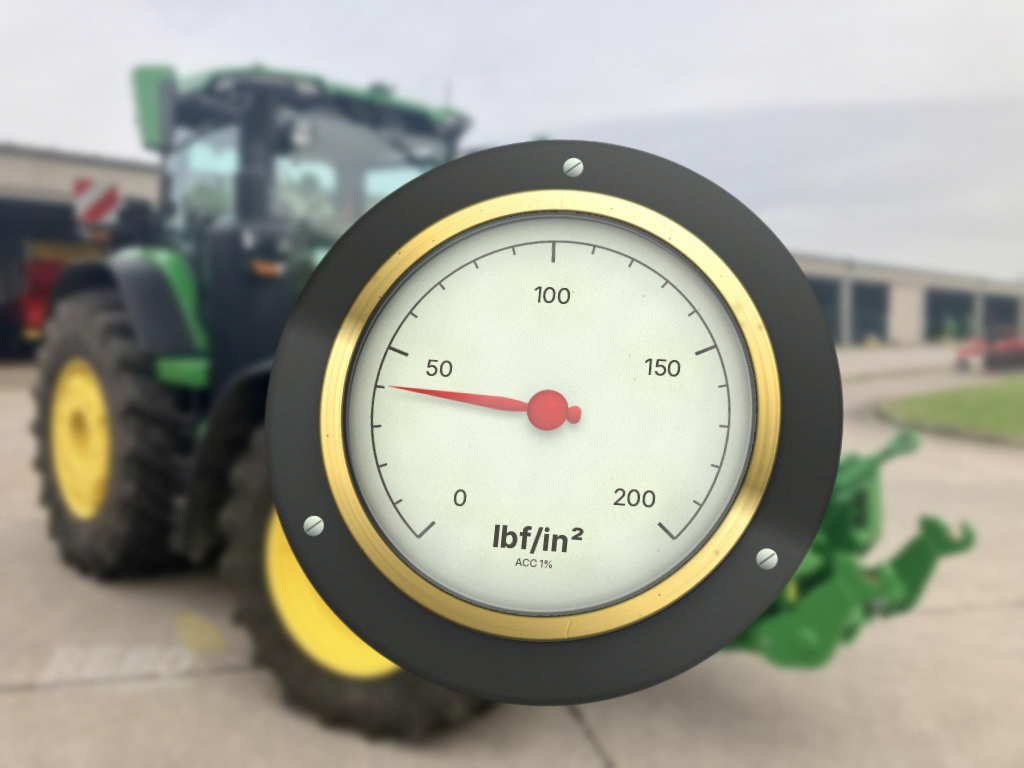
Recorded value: **40** psi
